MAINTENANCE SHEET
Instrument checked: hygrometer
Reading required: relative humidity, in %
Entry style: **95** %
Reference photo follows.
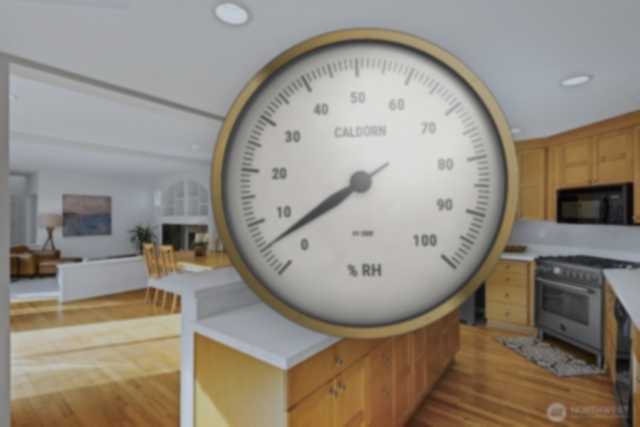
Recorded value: **5** %
